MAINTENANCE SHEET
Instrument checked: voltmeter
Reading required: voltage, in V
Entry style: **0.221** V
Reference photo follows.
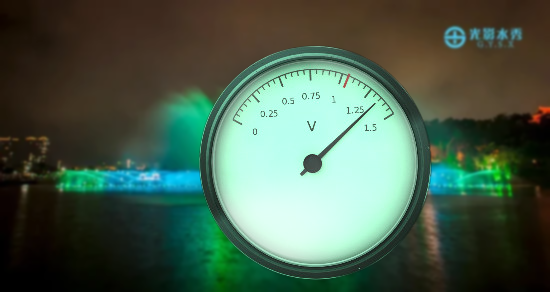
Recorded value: **1.35** V
